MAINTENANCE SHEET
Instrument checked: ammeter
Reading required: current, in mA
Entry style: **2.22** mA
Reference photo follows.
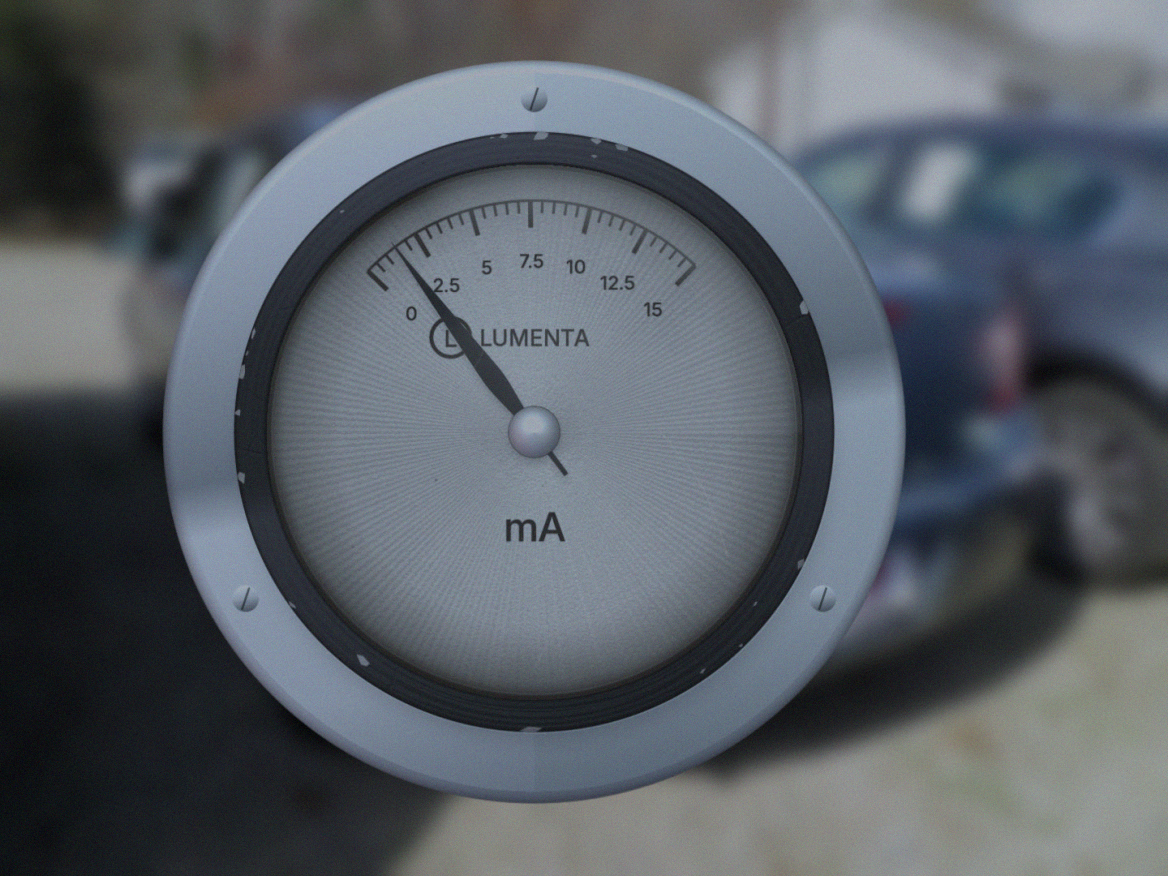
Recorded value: **1.5** mA
